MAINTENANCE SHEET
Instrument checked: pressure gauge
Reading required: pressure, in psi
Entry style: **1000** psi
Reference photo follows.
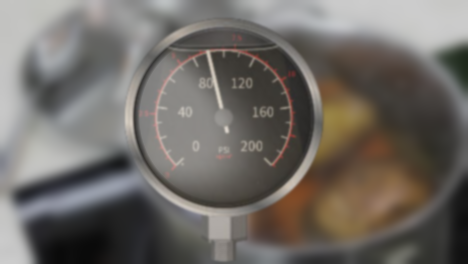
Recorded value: **90** psi
